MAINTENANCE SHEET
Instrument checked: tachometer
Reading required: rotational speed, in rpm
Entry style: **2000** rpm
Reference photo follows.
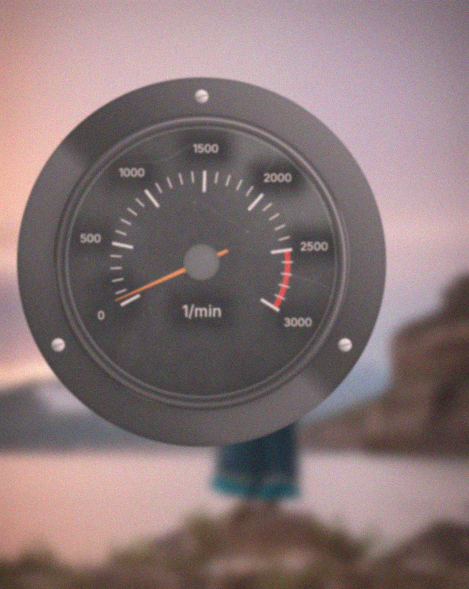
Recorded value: **50** rpm
